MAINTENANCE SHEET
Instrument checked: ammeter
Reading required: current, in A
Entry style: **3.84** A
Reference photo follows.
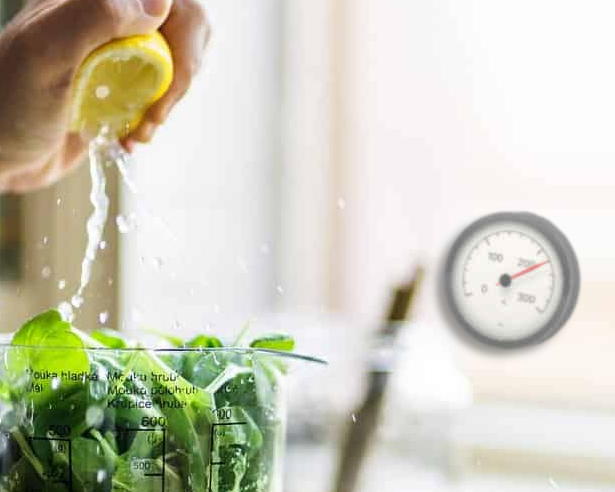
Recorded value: **220** A
